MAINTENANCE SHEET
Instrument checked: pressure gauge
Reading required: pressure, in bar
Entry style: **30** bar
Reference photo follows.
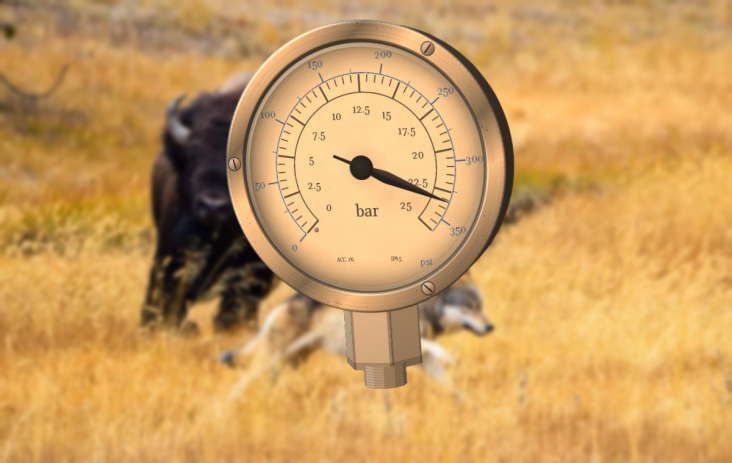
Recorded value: **23** bar
